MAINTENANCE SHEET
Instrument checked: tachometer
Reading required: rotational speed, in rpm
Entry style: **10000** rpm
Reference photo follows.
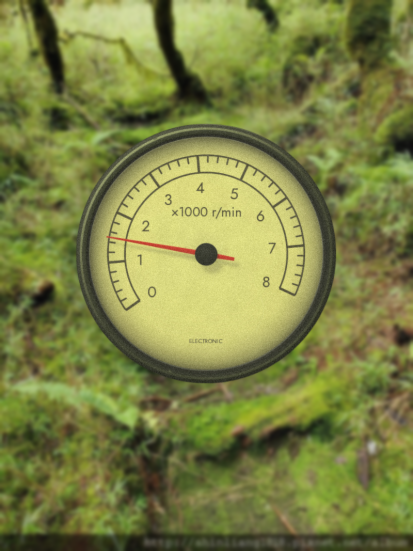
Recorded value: **1500** rpm
